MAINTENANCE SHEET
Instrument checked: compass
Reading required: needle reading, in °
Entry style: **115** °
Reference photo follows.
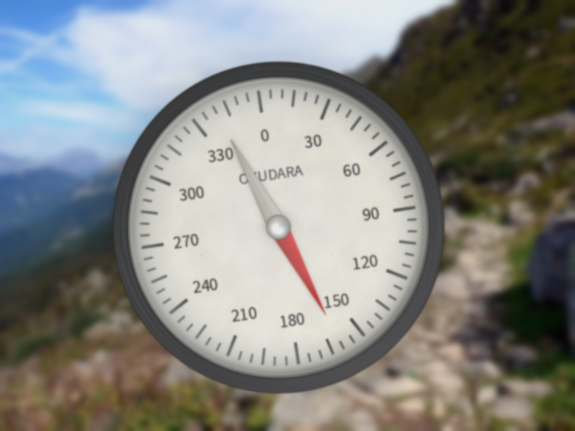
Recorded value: **160** °
